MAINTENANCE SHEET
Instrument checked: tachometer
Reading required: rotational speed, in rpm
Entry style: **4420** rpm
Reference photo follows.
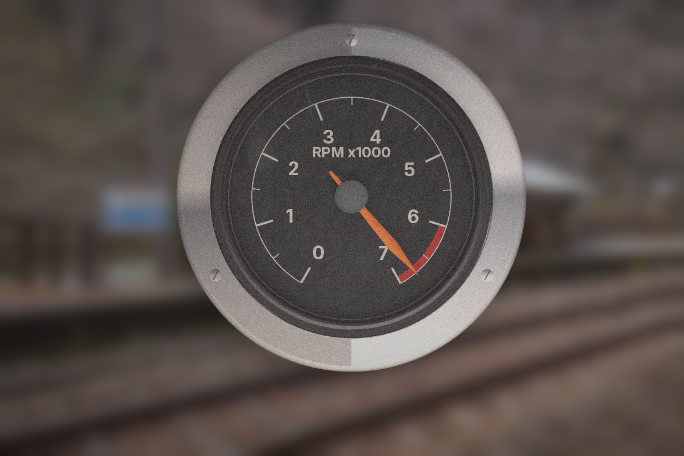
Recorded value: **6750** rpm
